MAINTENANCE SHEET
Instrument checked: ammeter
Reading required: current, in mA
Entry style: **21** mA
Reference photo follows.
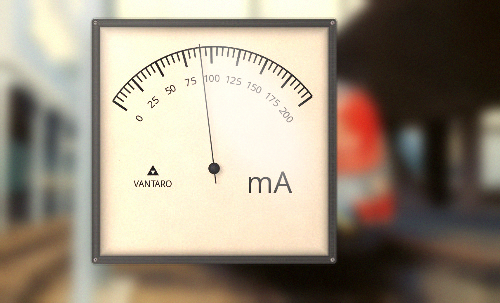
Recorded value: **90** mA
